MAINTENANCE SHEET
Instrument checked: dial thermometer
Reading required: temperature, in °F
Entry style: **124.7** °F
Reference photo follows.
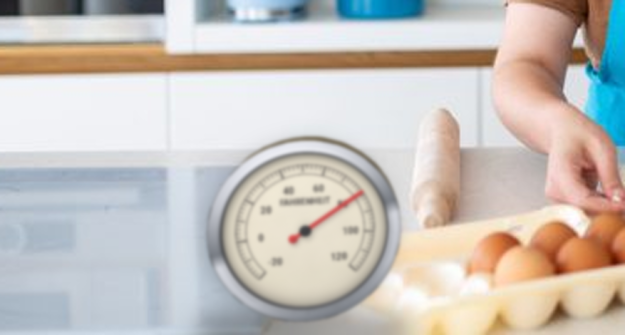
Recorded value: **80** °F
